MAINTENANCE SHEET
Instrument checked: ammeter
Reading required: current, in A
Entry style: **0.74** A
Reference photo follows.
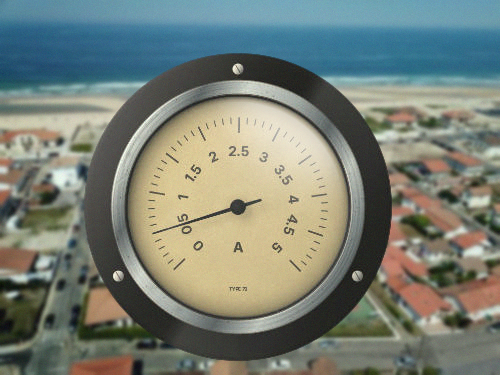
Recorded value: **0.5** A
